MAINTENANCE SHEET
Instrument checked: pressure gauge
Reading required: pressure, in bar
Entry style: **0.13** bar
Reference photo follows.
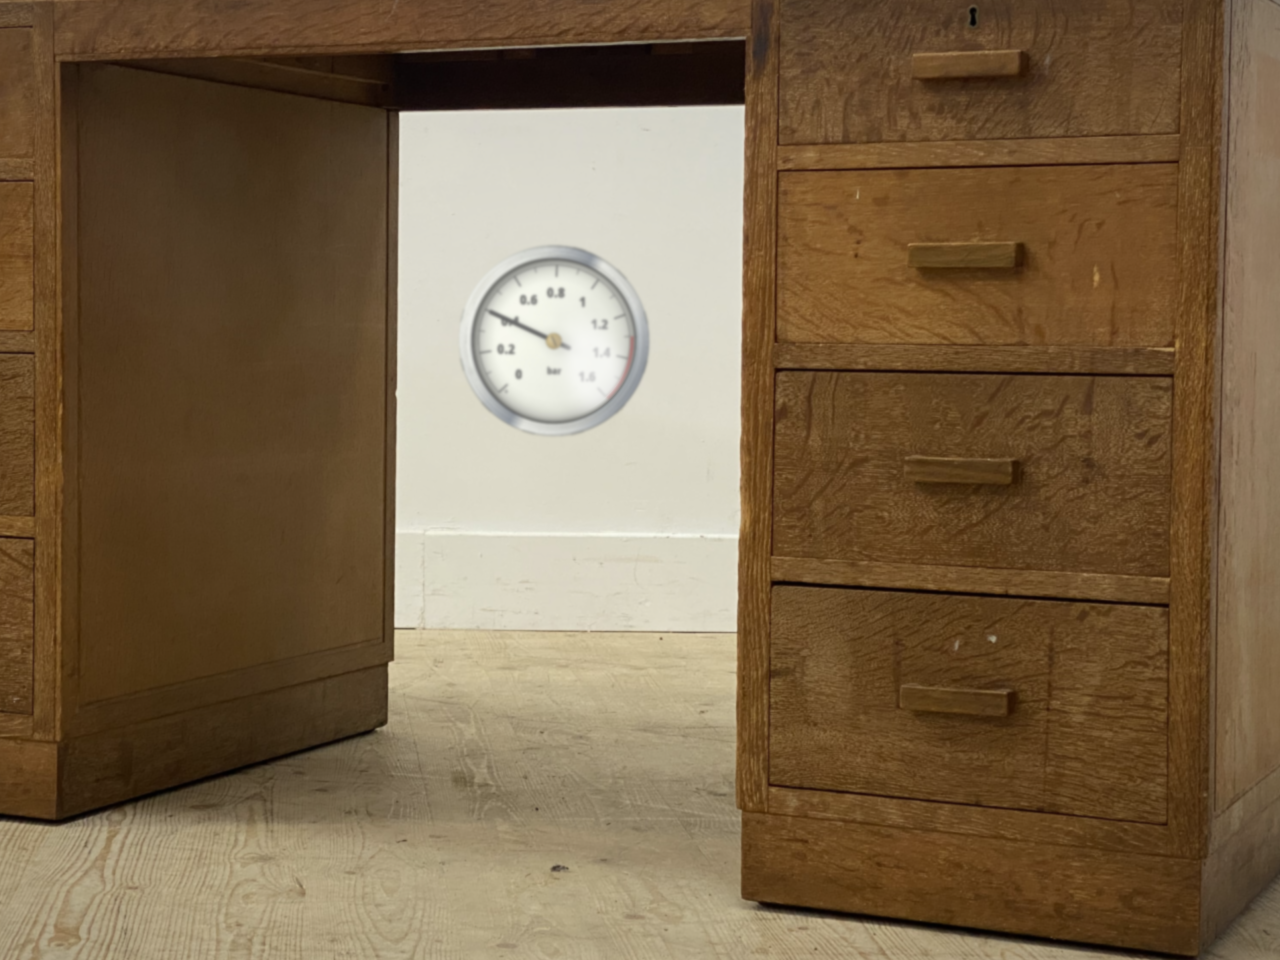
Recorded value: **0.4** bar
